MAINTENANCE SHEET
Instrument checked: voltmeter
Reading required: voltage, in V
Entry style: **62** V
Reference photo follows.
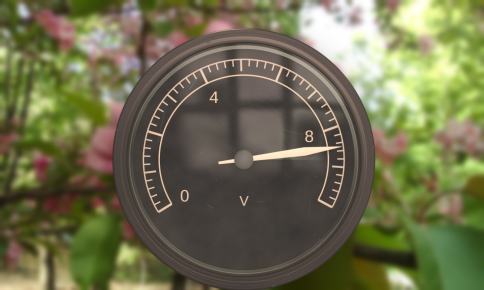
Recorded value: **8.5** V
